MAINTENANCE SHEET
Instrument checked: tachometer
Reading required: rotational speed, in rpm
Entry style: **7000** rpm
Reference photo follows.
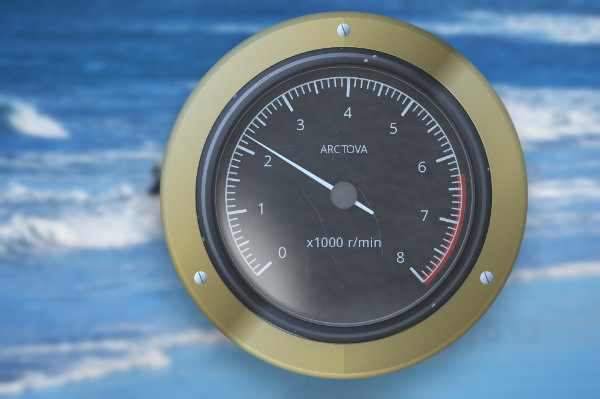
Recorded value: **2200** rpm
